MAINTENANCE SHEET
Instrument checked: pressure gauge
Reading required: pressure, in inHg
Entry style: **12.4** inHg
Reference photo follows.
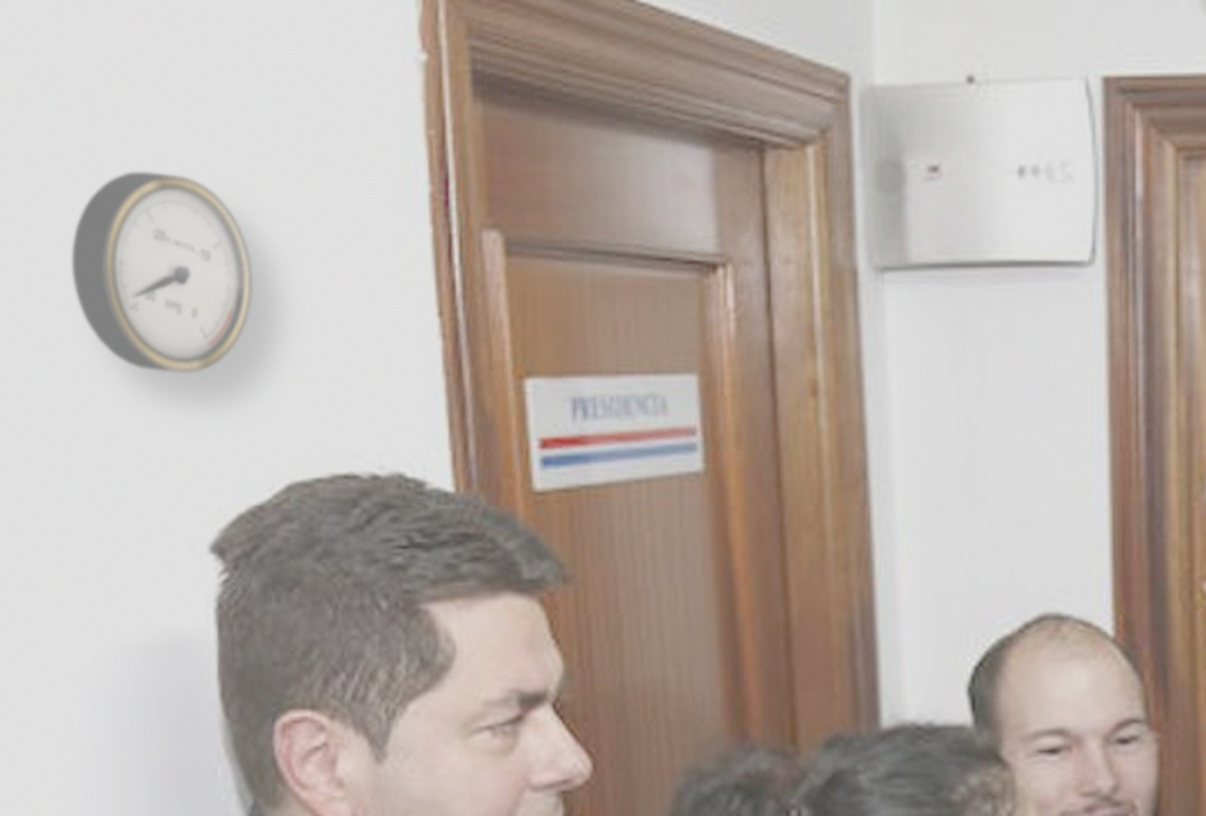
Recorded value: **-29** inHg
